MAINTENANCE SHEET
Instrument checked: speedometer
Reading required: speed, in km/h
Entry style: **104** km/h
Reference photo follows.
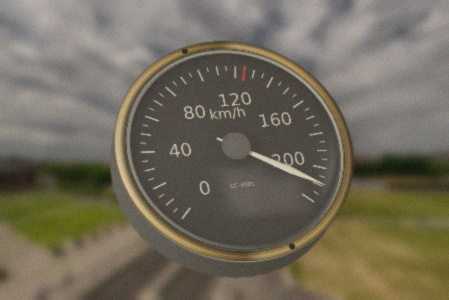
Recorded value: **210** km/h
